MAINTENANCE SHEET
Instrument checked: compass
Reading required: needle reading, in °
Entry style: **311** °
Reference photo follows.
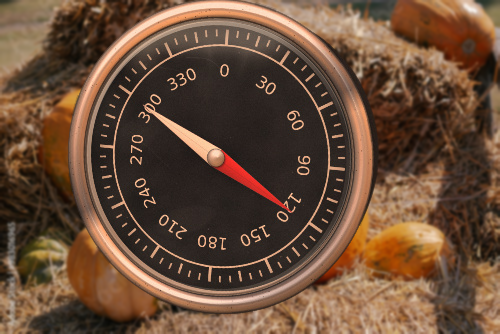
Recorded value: **120** °
